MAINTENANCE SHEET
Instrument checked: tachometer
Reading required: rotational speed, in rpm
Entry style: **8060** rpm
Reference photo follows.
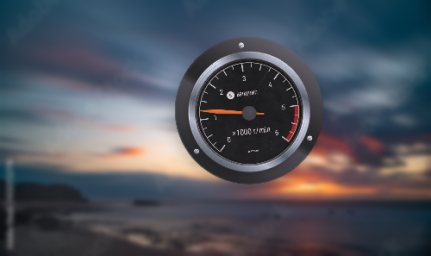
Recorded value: **1250** rpm
